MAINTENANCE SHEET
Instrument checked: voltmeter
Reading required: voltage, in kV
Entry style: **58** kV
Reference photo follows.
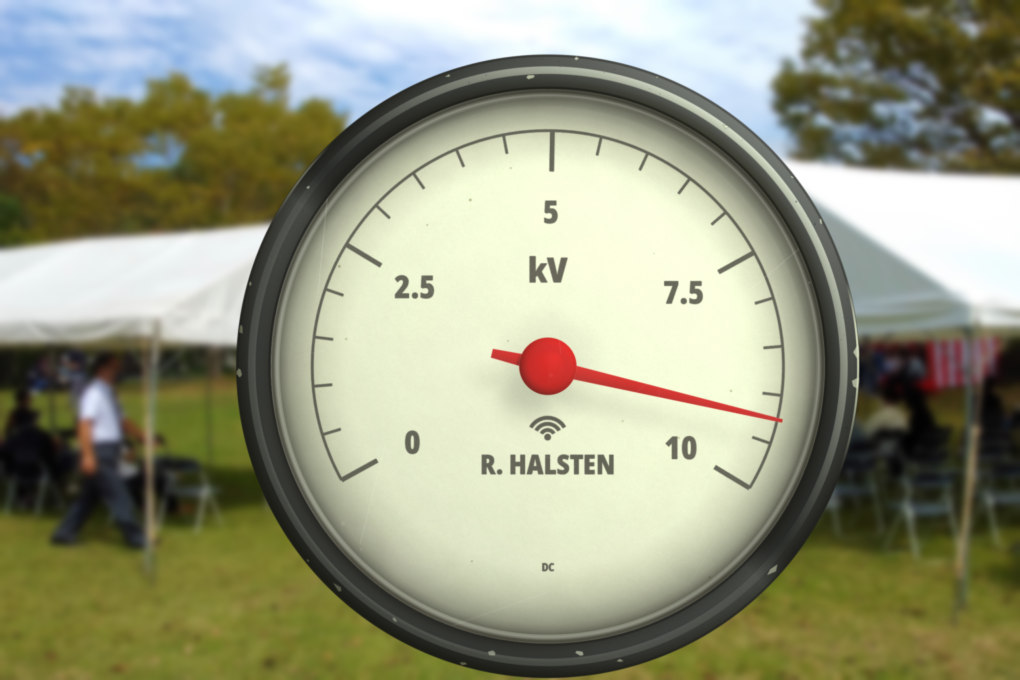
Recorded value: **9.25** kV
